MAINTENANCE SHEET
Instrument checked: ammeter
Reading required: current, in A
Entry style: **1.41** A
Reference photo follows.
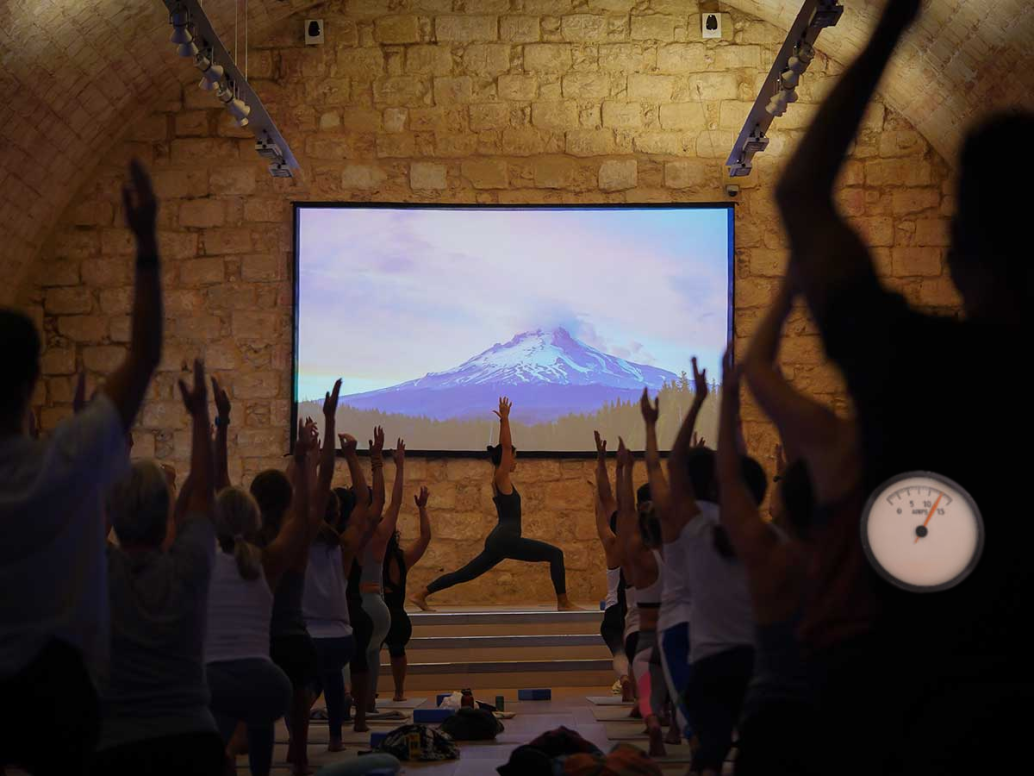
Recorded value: **12.5** A
